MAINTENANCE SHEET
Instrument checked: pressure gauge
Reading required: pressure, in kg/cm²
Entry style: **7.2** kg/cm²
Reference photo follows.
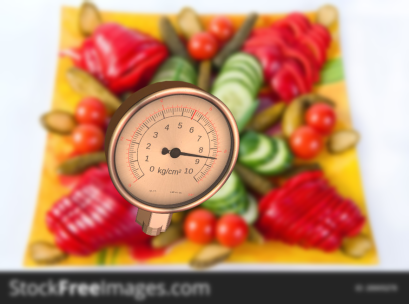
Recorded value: **8.5** kg/cm²
